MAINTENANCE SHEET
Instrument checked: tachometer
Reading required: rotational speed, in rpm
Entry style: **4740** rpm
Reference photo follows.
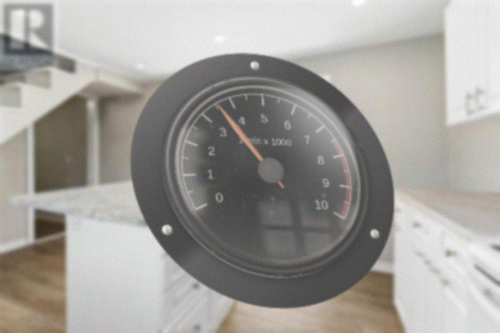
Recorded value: **3500** rpm
